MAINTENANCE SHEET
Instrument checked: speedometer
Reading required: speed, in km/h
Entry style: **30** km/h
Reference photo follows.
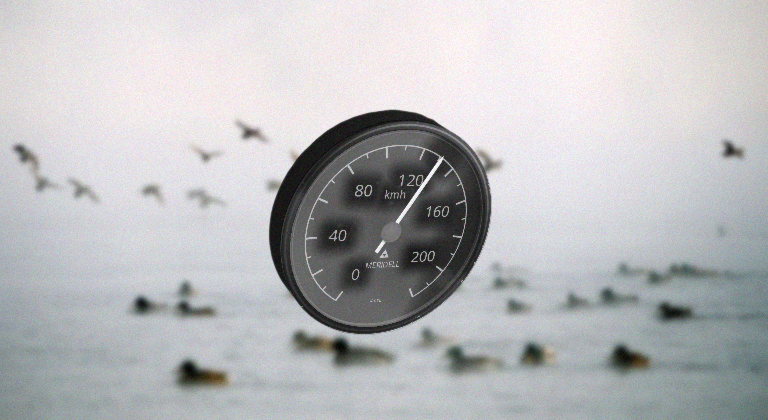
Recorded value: **130** km/h
